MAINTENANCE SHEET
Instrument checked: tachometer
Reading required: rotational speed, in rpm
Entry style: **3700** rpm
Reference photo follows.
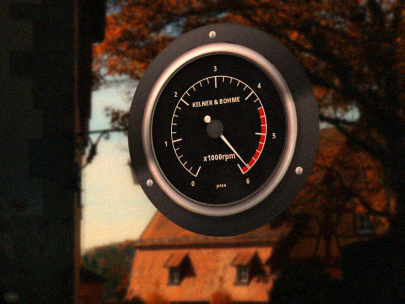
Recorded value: **5800** rpm
